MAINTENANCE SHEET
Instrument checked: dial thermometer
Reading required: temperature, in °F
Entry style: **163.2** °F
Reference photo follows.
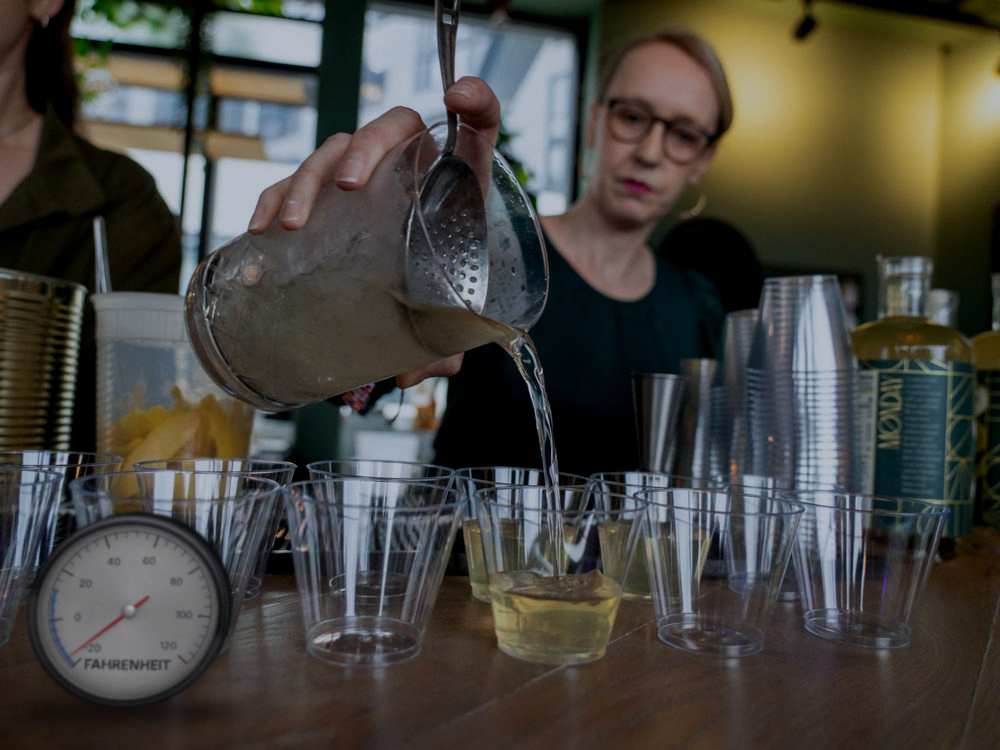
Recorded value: **-16** °F
